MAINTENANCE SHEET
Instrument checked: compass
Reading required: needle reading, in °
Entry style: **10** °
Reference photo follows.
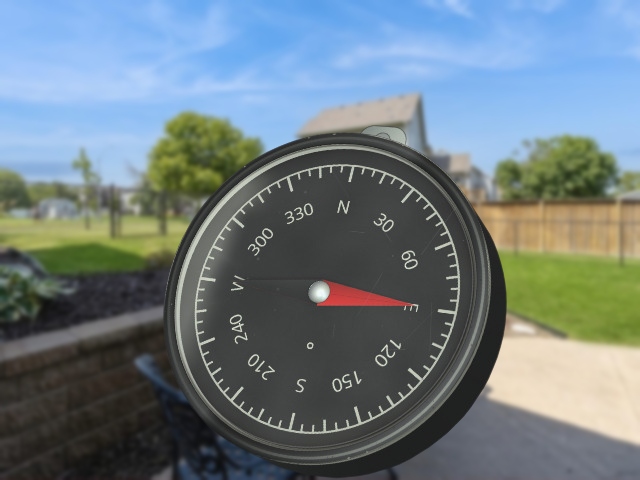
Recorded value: **90** °
